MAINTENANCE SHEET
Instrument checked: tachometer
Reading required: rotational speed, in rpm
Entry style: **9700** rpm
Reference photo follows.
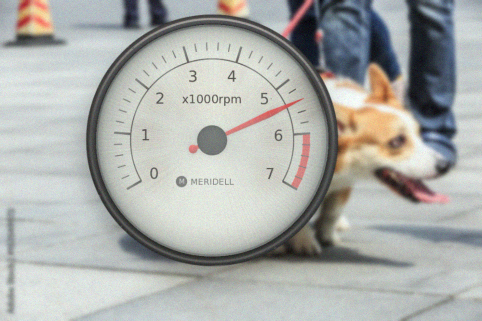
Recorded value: **5400** rpm
